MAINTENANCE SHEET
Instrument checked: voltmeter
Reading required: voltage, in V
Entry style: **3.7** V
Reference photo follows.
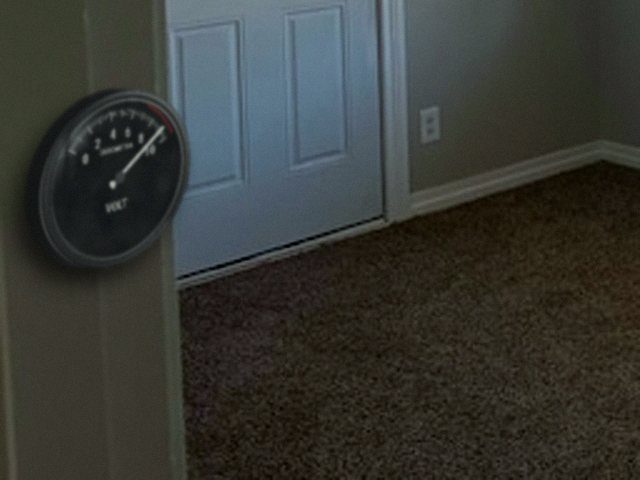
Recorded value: **9** V
